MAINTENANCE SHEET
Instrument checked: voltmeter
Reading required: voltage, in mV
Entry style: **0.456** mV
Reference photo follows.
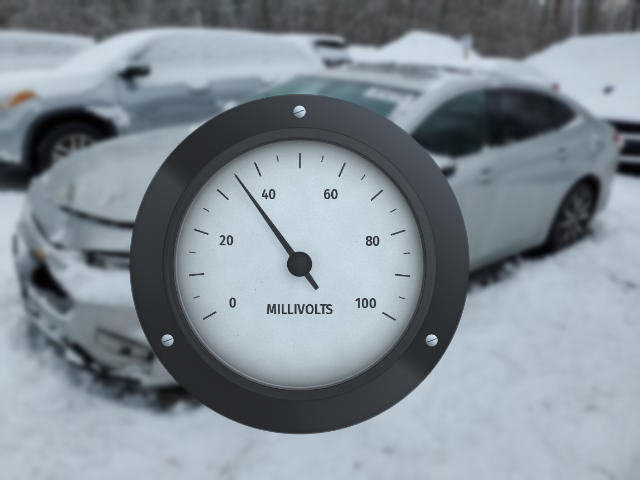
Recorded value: **35** mV
